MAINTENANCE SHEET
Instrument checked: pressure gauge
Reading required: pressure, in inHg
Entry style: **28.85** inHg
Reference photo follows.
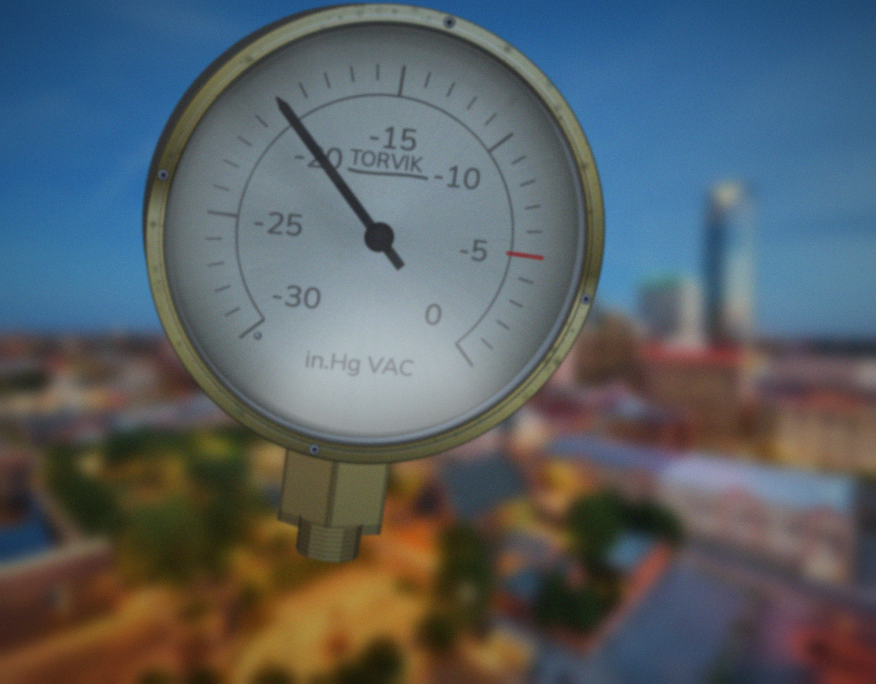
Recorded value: **-20** inHg
